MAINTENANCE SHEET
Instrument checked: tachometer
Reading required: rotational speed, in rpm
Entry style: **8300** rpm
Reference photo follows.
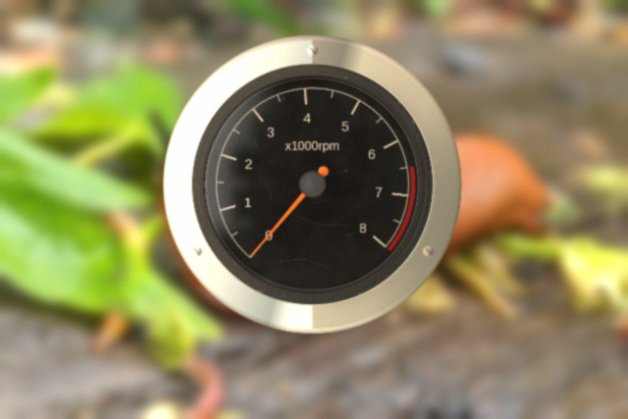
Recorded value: **0** rpm
